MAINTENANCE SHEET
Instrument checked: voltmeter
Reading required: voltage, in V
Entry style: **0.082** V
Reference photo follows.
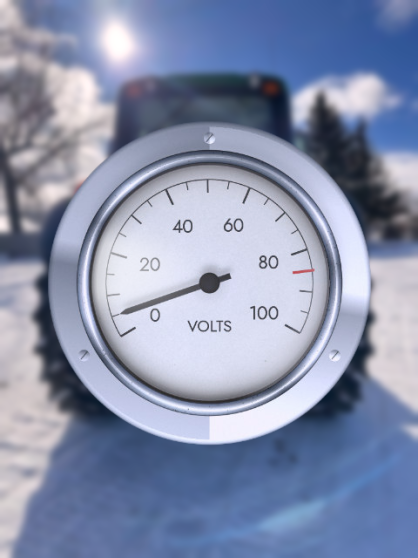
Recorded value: **5** V
